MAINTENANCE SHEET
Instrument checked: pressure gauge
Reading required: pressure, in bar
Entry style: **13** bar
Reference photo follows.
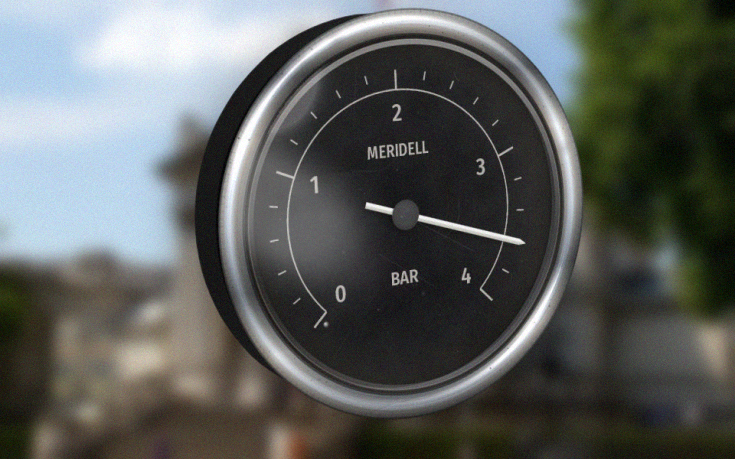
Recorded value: **3.6** bar
